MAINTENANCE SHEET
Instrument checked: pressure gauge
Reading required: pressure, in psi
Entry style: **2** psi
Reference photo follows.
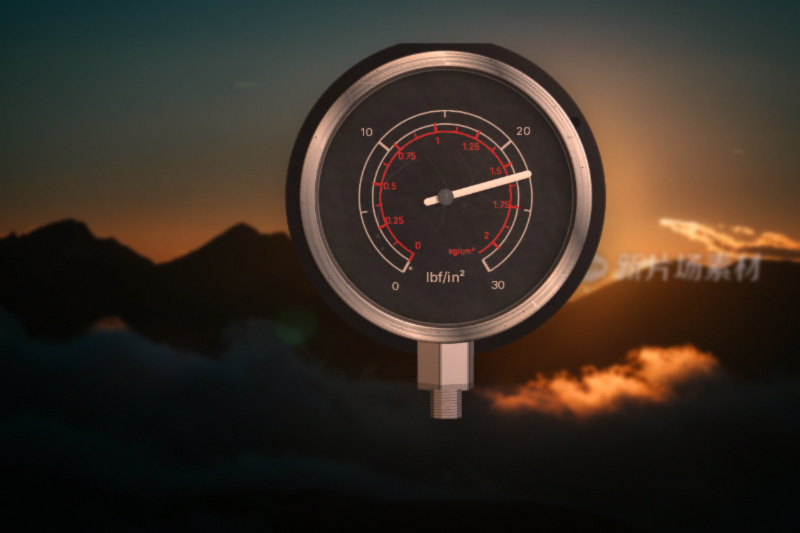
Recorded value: **22.5** psi
